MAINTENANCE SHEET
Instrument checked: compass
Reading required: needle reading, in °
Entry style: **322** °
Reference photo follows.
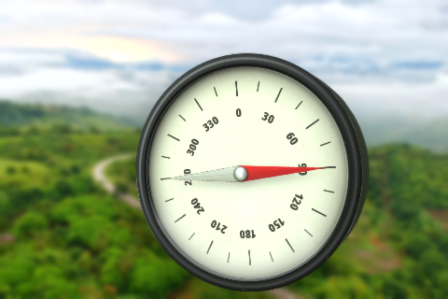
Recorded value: **90** °
